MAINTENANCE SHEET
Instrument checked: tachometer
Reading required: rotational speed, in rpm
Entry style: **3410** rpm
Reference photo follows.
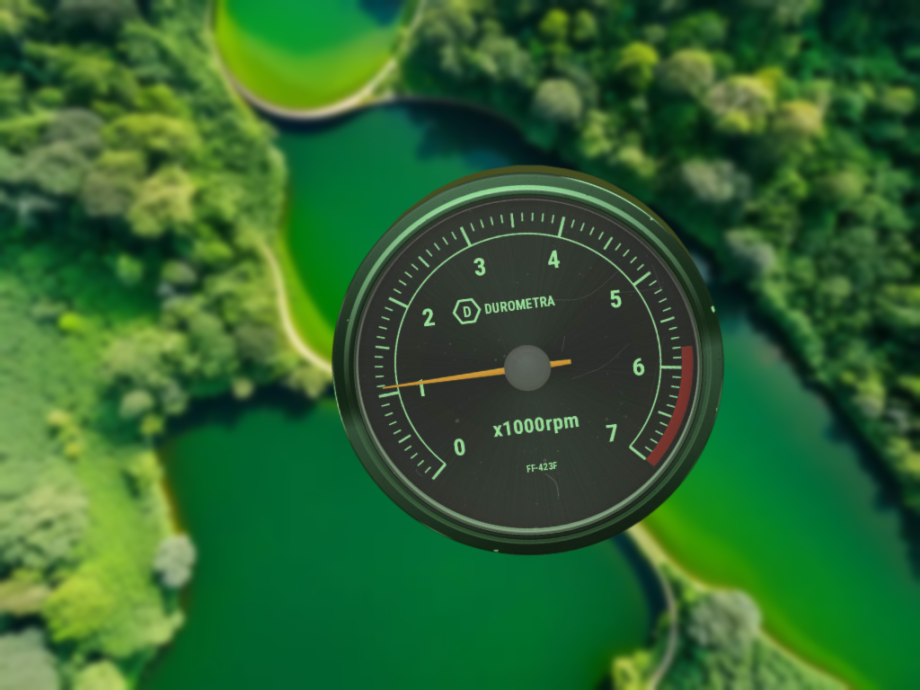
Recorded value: **1100** rpm
